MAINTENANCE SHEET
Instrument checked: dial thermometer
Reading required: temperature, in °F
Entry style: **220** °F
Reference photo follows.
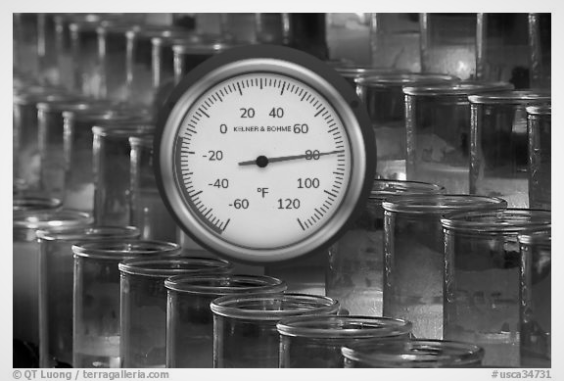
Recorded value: **80** °F
